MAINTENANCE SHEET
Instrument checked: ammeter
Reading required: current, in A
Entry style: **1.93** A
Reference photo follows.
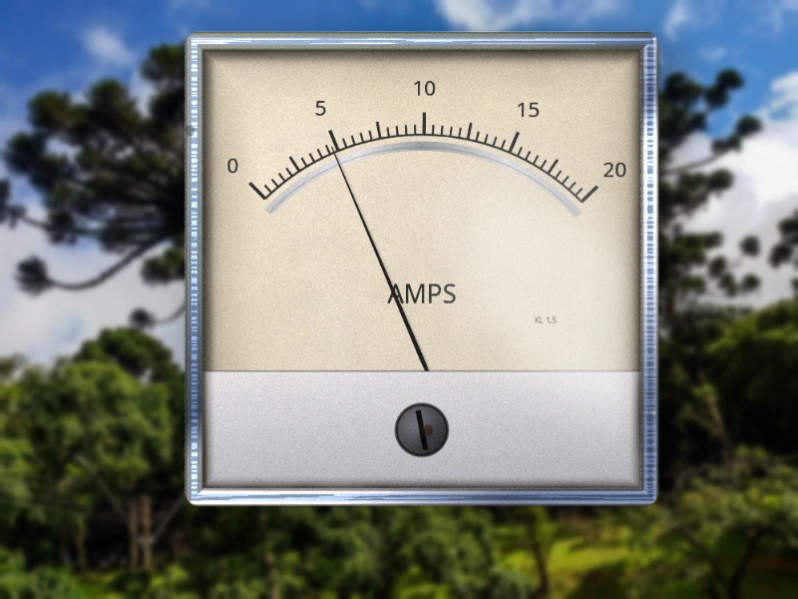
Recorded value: **4.75** A
